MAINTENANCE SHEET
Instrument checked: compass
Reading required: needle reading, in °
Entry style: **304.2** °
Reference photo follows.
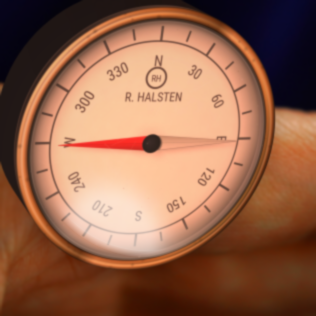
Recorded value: **270** °
